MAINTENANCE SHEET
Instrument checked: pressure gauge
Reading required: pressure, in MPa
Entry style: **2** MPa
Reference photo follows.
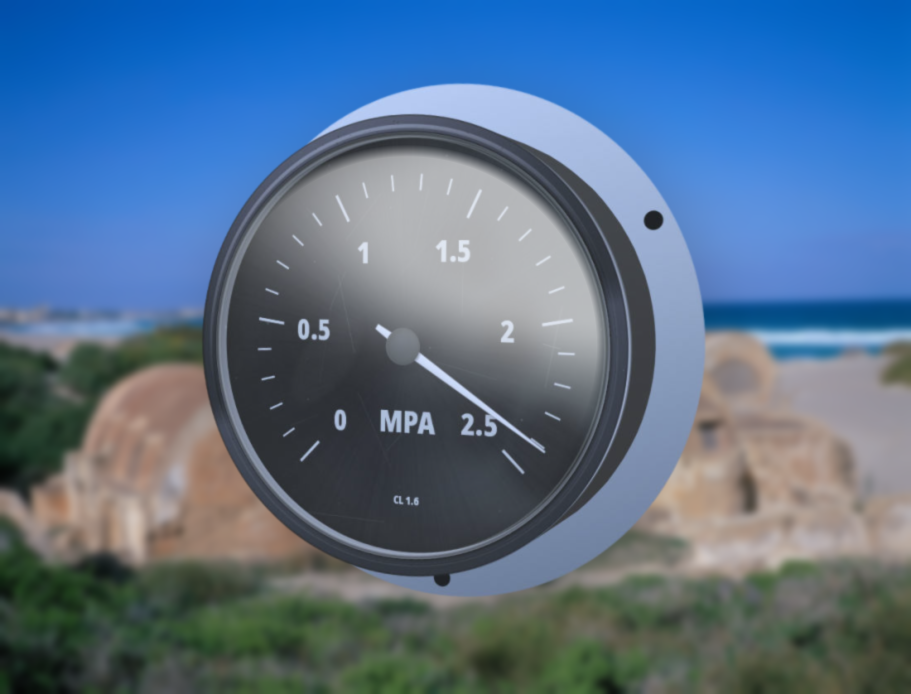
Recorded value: **2.4** MPa
